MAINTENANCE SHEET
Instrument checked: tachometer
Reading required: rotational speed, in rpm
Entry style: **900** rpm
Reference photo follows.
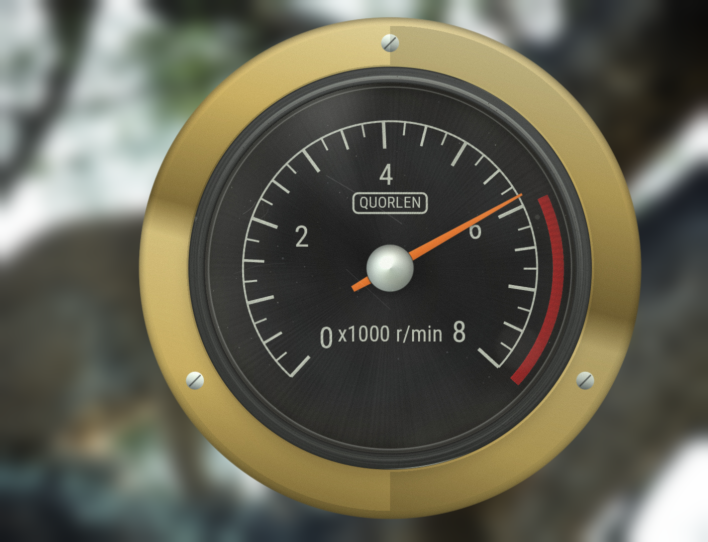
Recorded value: **5875** rpm
